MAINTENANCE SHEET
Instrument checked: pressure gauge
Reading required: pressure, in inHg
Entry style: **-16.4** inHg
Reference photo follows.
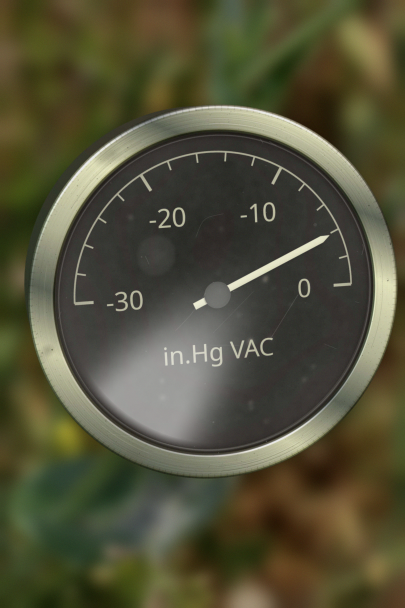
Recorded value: **-4** inHg
